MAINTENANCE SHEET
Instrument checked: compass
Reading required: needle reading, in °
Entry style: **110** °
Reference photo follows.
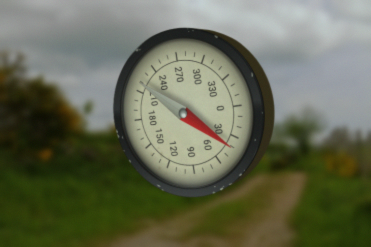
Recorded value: **40** °
